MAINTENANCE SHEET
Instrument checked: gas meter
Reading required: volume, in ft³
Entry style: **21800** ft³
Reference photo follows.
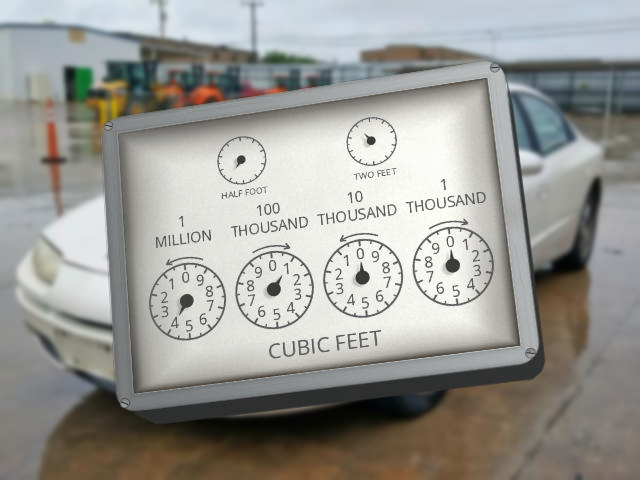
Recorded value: **410000** ft³
